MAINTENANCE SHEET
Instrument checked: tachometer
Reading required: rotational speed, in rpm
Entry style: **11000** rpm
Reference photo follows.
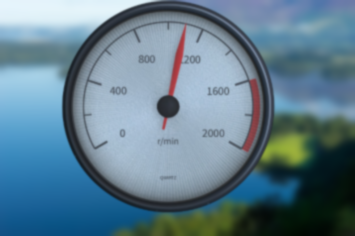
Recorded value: **1100** rpm
